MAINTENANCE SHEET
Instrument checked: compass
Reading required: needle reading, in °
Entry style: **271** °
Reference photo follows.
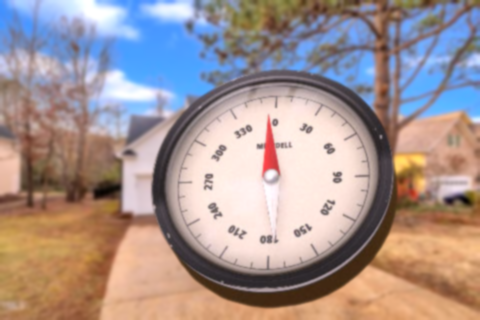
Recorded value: **355** °
